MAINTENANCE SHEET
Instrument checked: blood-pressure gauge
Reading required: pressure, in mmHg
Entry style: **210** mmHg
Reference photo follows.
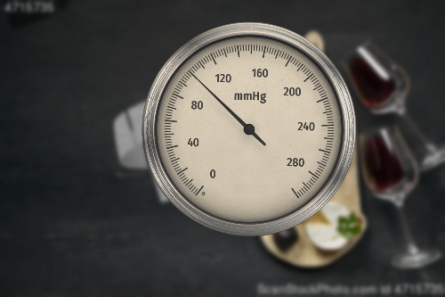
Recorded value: **100** mmHg
